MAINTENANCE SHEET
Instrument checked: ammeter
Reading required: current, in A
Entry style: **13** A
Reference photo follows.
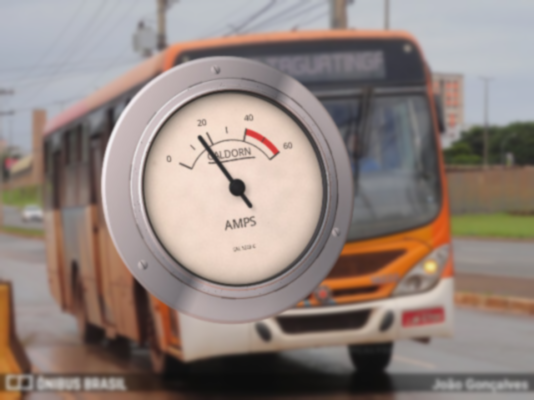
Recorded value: **15** A
